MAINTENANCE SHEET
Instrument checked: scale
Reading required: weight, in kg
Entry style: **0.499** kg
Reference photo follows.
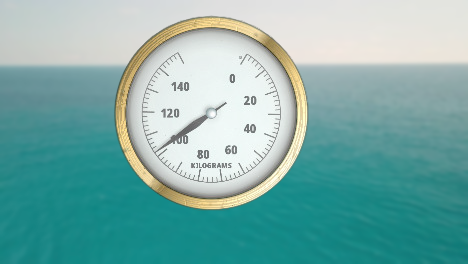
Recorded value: **102** kg
